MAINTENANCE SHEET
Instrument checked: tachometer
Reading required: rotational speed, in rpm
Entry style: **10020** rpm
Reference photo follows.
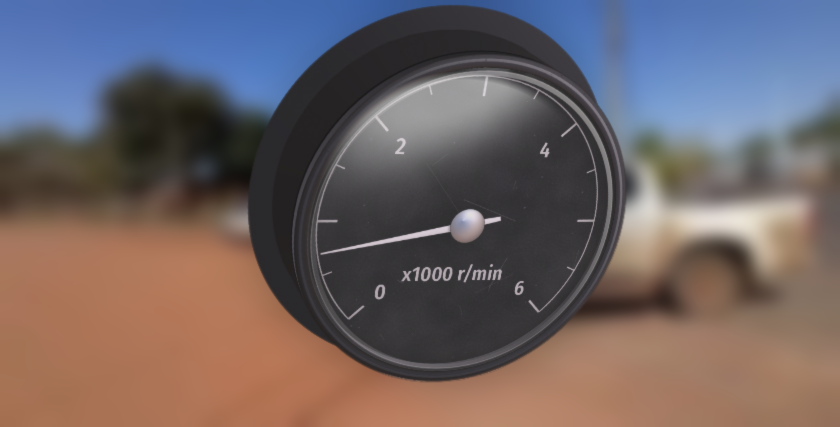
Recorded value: **750** rpm
